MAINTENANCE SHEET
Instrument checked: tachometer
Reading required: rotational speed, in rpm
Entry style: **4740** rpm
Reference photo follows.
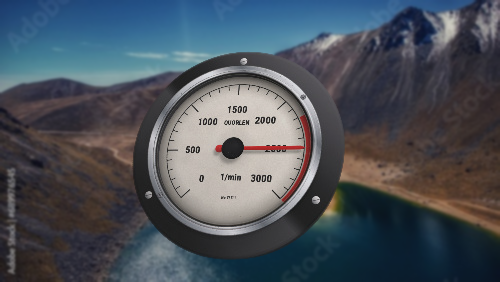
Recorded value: **2500** rpm
